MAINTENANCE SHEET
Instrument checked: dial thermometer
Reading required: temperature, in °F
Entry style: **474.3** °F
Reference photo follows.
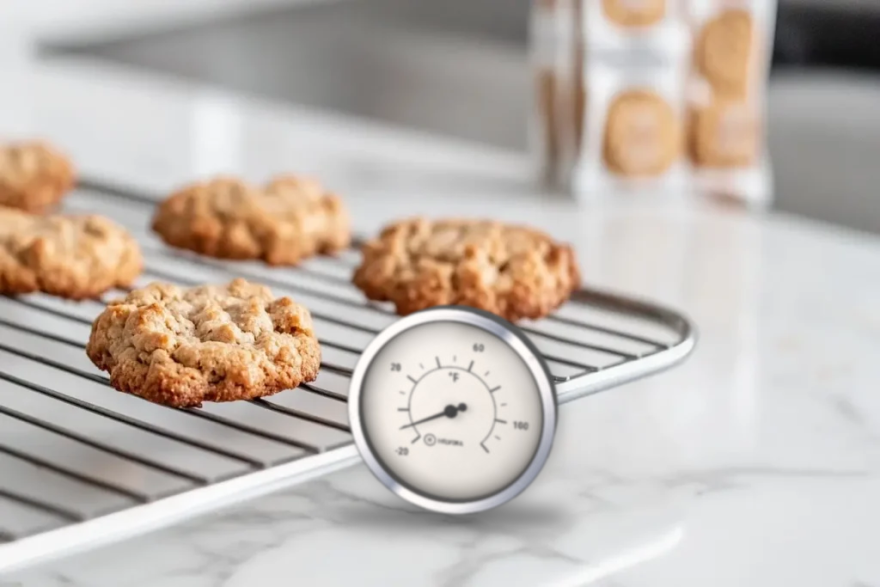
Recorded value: **-10** °F
